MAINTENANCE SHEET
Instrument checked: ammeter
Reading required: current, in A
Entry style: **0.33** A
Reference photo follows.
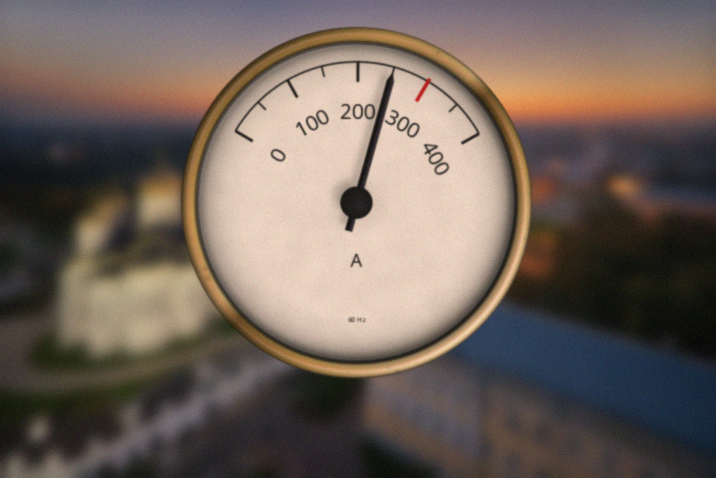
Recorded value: **250** A
